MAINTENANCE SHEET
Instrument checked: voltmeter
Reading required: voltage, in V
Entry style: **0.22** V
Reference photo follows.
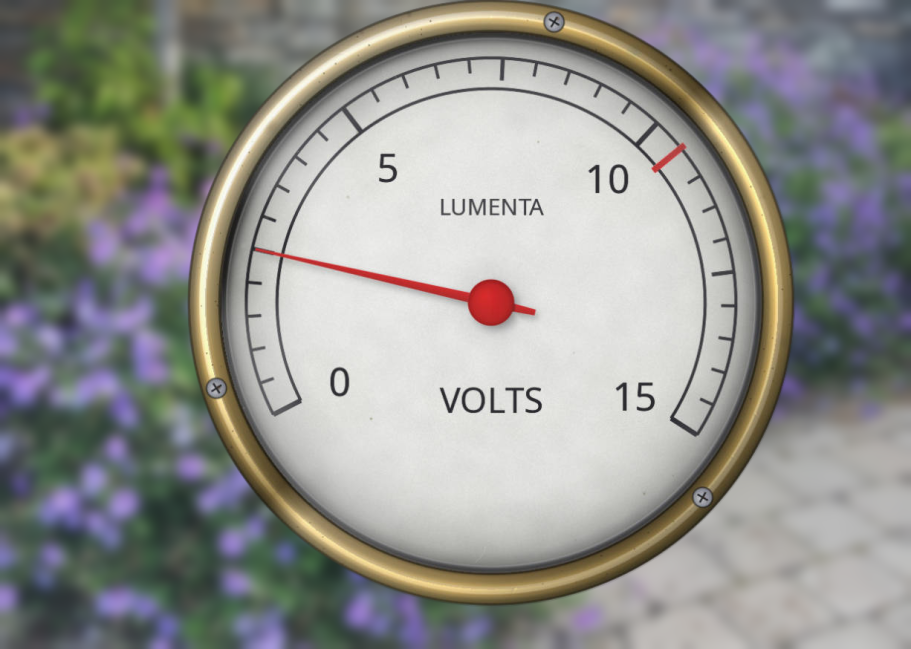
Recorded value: **2.5** V
